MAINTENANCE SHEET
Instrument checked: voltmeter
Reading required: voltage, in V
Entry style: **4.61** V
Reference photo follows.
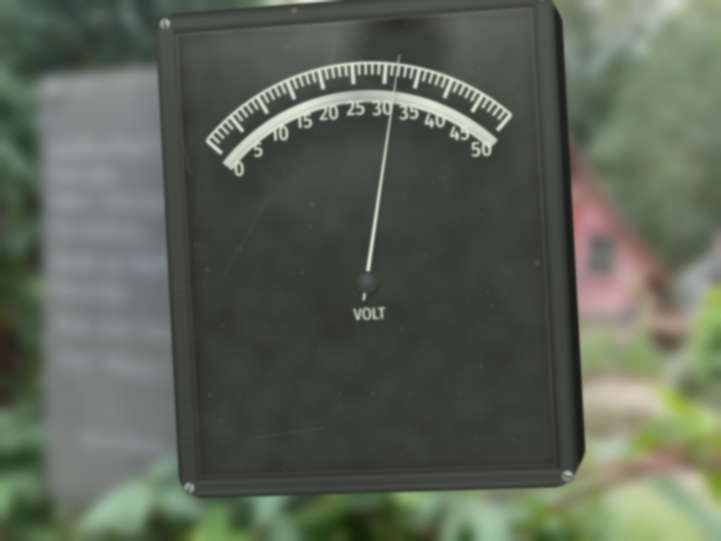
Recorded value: **32** V
